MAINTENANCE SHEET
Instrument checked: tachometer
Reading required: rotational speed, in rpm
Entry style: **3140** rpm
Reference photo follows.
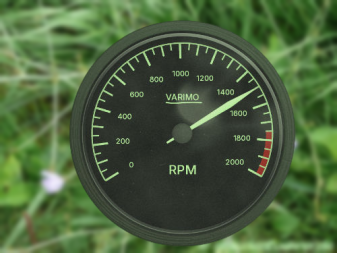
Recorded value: **1500** rpm
